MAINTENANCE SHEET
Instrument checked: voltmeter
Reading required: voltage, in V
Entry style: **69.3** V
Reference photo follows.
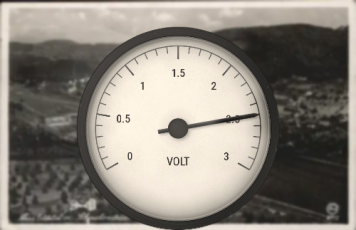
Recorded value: **2.5** V
